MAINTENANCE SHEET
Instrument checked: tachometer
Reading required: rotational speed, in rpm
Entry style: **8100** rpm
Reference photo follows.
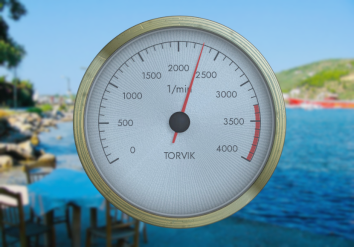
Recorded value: **2300** rpm
